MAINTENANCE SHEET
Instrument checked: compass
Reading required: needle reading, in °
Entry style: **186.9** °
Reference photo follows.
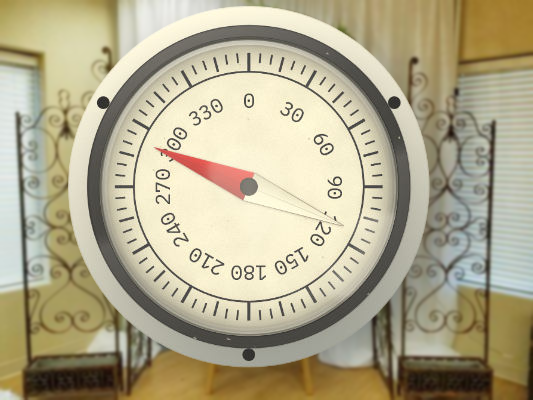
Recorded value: **292.5** °
